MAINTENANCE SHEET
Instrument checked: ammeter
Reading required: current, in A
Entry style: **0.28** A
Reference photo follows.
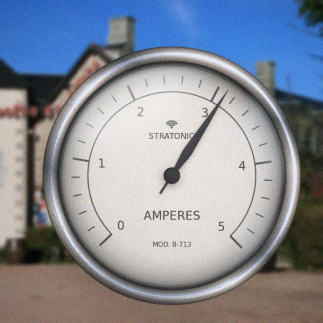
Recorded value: **3.1** A
